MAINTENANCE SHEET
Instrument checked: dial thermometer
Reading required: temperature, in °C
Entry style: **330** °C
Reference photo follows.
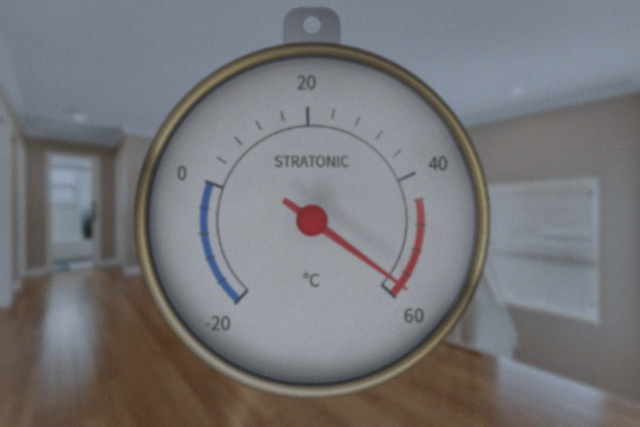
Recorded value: **58** °C
